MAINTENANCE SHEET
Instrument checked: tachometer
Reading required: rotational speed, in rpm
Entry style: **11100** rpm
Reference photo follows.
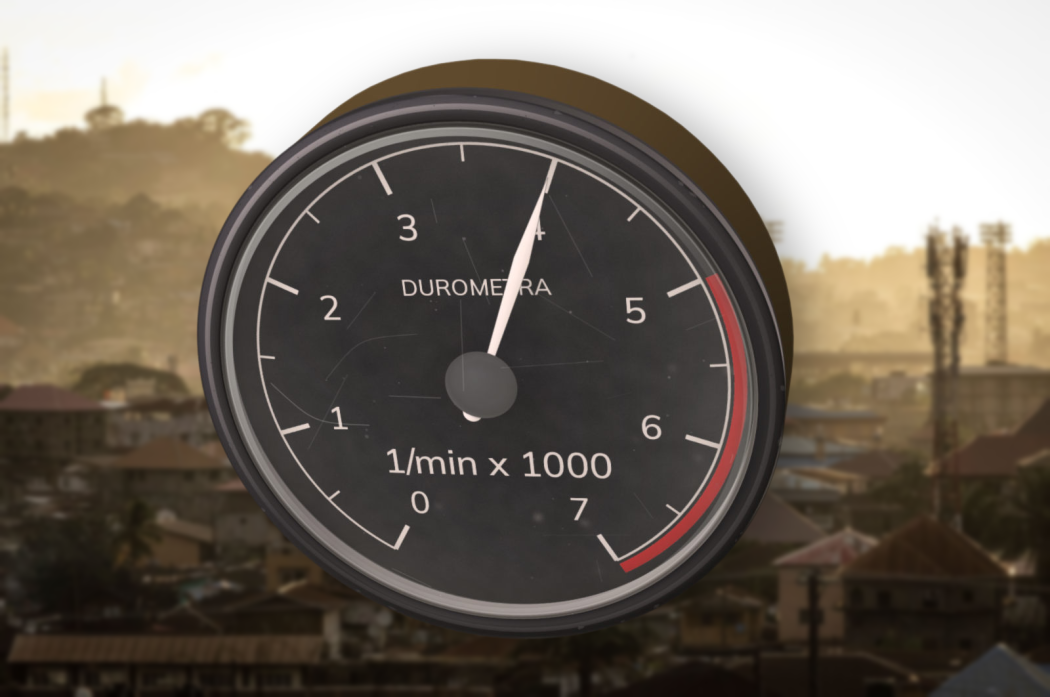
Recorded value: **4000** rpm
